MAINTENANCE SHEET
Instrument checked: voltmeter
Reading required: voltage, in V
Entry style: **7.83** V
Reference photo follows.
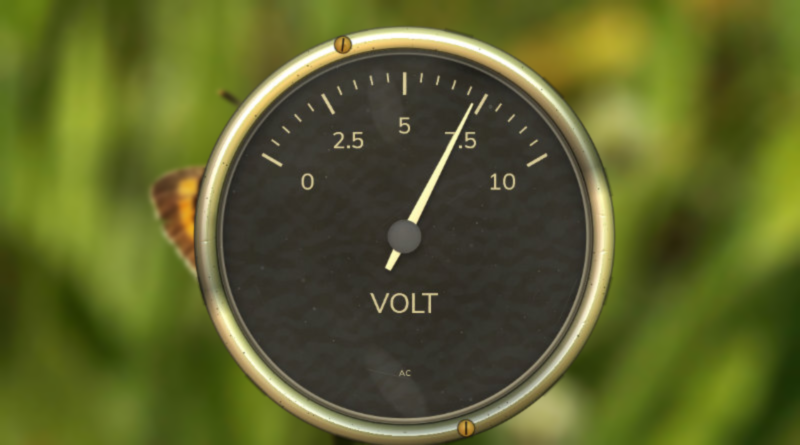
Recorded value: **7.25** V
